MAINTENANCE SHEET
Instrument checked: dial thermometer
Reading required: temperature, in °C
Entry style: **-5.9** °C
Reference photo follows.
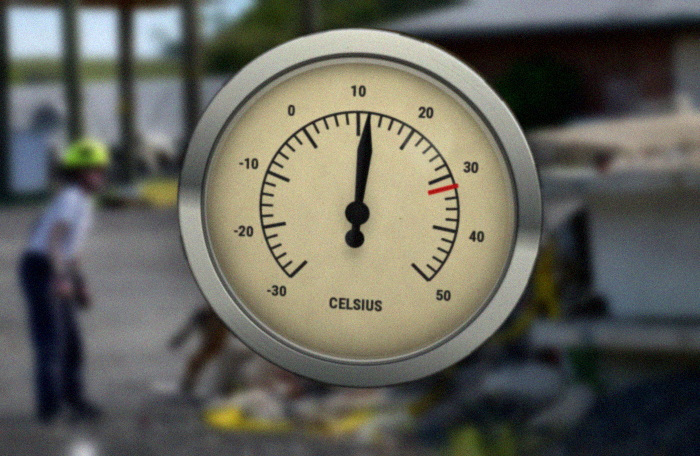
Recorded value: **12** °C
